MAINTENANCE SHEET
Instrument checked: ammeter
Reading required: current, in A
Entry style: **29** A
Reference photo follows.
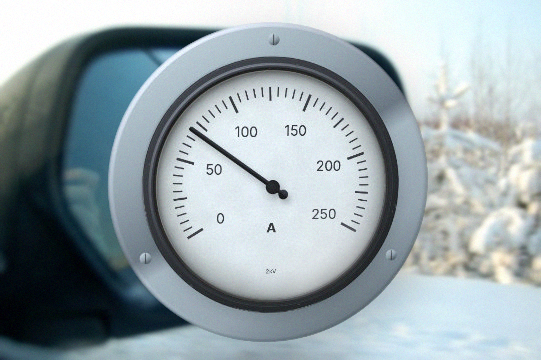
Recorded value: **70** A
